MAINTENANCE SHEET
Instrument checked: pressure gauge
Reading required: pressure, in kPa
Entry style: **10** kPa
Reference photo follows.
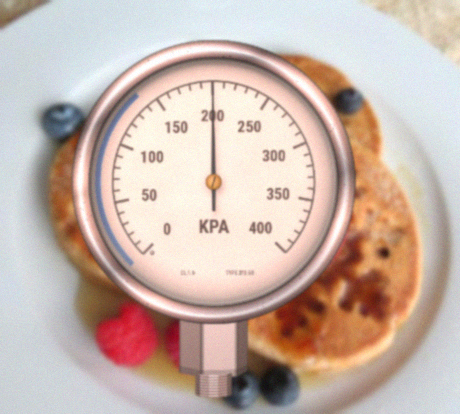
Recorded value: **200** kPa
